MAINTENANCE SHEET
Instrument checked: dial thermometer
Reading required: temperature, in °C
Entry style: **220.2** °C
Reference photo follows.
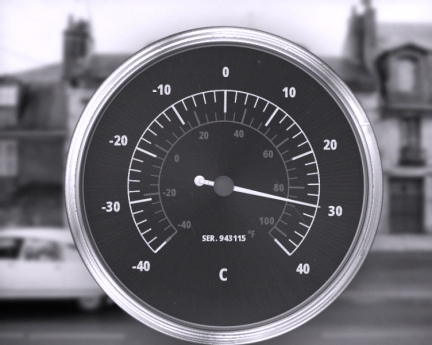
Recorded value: **30** °C
